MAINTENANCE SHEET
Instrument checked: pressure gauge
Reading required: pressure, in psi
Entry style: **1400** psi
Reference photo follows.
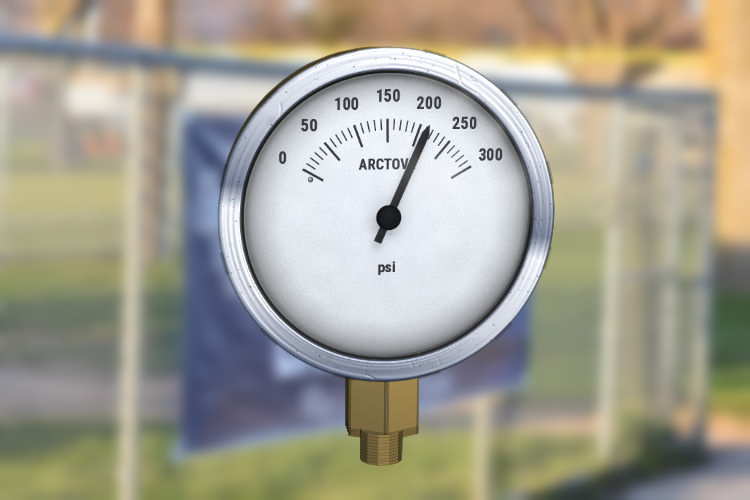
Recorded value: **210** psi
